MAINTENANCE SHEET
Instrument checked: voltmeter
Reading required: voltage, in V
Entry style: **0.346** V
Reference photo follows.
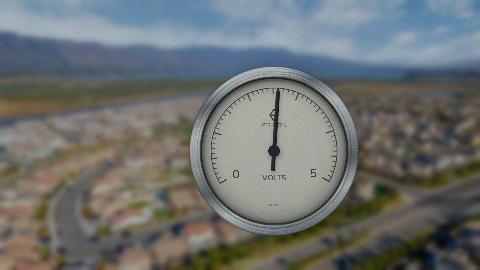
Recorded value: **2.6** V
